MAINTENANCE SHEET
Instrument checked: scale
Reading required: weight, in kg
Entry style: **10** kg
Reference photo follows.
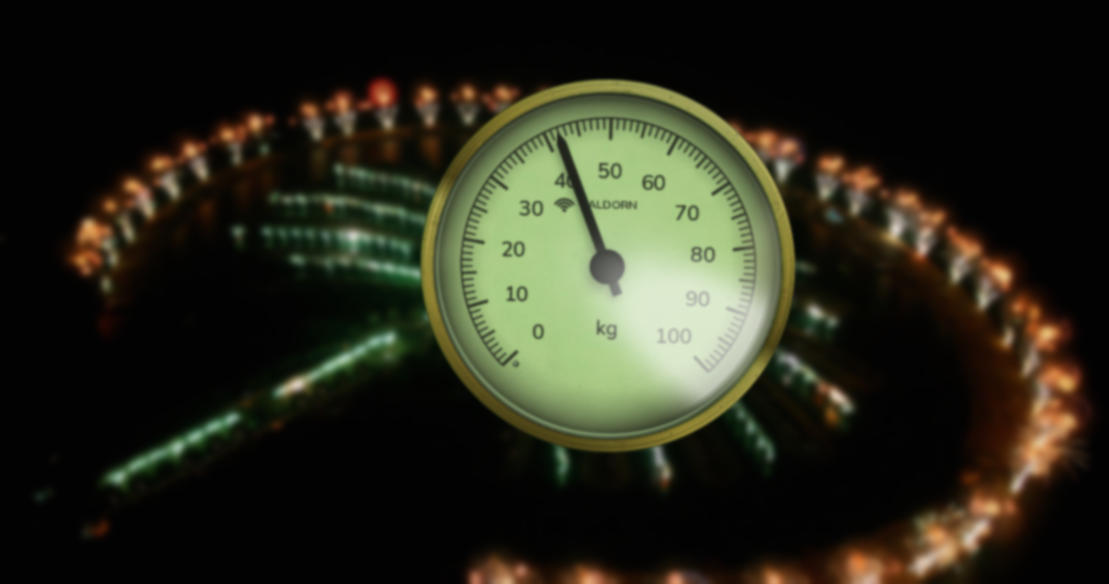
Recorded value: **42** kg
